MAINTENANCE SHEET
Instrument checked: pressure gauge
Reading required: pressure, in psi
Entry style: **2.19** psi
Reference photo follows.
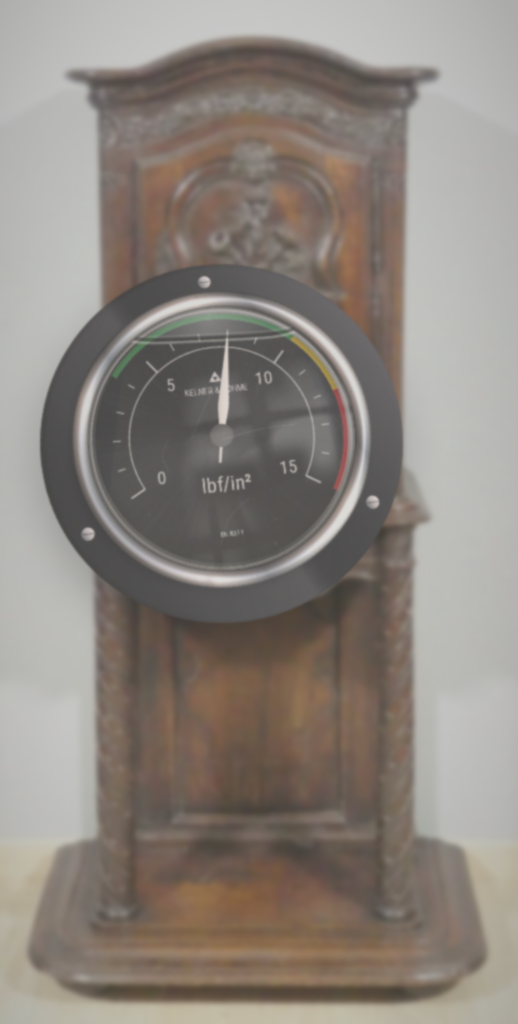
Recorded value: **8** psi
